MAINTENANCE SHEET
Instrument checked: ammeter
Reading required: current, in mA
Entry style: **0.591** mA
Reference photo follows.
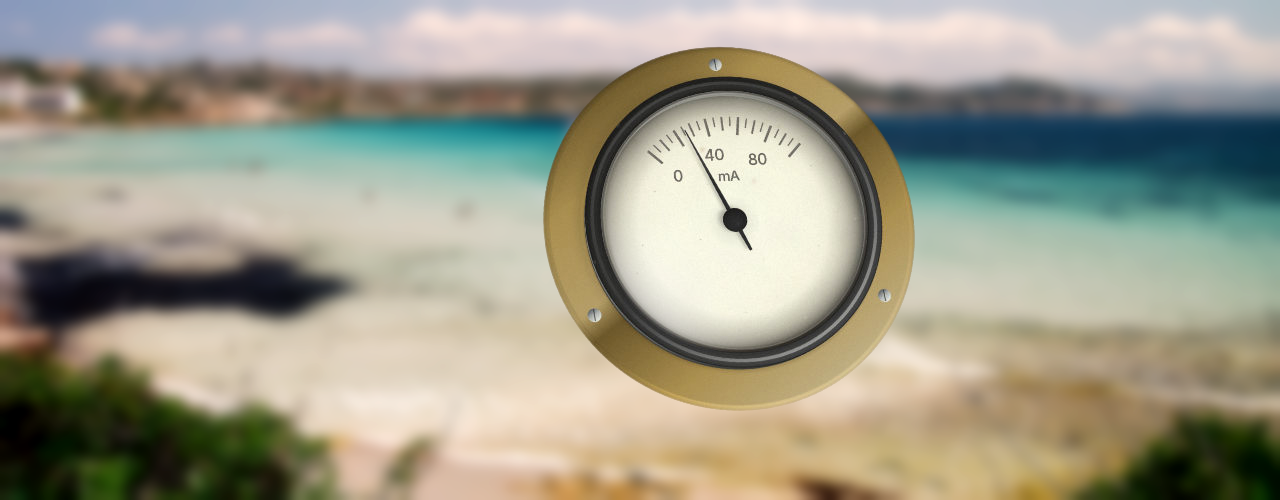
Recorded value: **25** mA
